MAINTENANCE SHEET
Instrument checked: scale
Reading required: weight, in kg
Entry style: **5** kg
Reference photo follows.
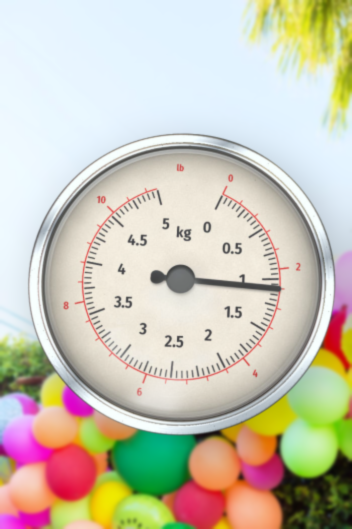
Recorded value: **1.1** kg
